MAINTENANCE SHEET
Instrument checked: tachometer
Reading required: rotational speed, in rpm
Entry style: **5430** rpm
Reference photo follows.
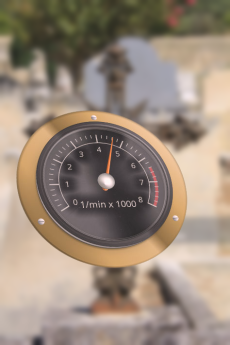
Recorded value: **4600** rpm
